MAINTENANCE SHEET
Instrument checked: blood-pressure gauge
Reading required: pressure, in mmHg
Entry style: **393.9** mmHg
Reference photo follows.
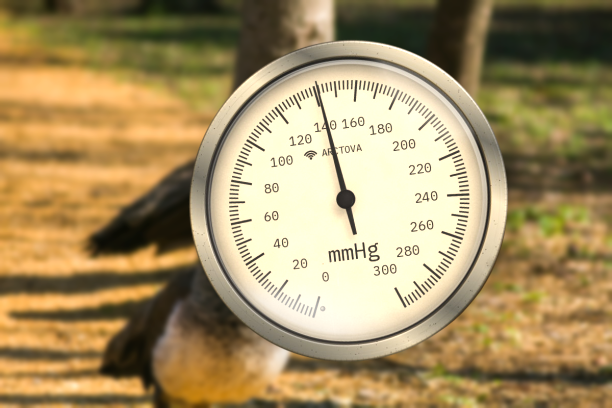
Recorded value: **142** mmHg
